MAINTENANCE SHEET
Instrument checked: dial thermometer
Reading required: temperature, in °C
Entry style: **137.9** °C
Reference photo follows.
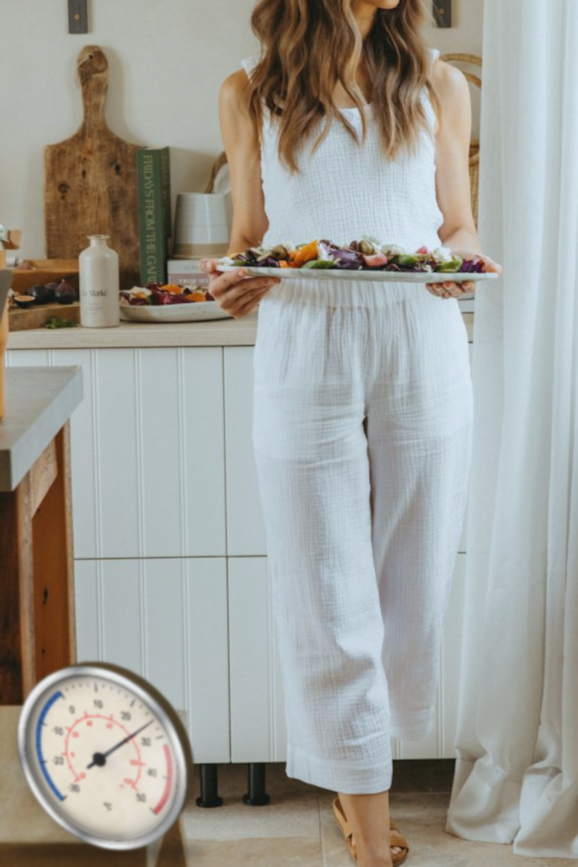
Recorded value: **26** °C
